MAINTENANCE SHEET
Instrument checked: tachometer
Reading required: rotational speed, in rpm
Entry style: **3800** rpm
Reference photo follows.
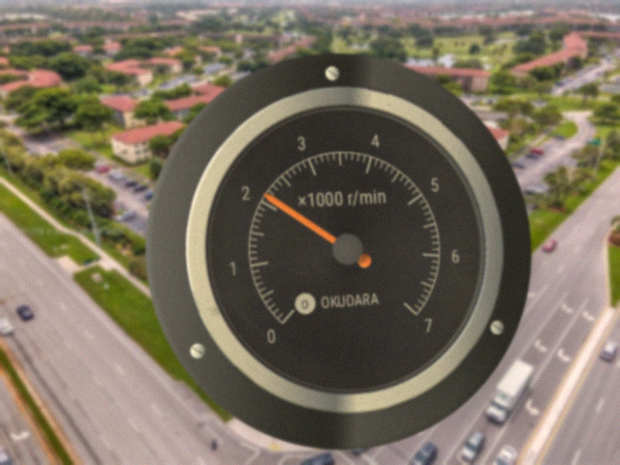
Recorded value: **2100** rpm
